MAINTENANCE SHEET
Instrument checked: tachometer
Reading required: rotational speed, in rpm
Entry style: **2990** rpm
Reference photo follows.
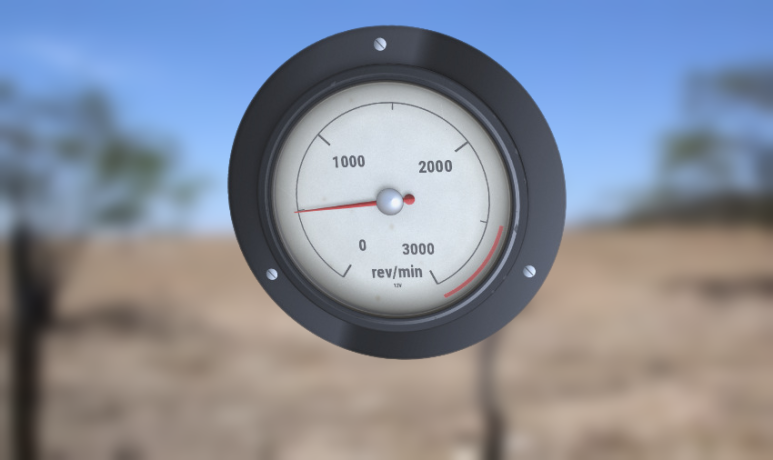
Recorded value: **500** rpm
